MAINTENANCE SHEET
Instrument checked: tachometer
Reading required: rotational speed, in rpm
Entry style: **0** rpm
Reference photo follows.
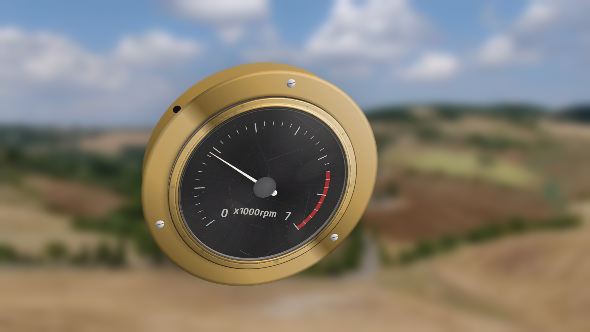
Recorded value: **1900** rpm
